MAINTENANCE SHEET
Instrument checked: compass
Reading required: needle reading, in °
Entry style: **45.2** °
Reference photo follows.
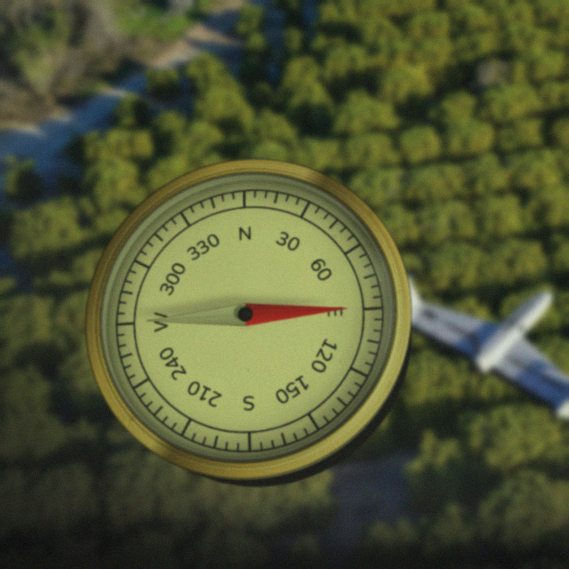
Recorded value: **90** °
